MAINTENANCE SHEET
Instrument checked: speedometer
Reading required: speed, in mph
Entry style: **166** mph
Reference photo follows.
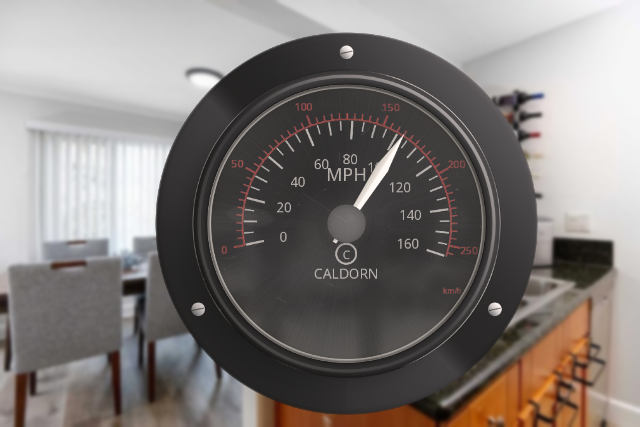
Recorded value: **102.5** mph
